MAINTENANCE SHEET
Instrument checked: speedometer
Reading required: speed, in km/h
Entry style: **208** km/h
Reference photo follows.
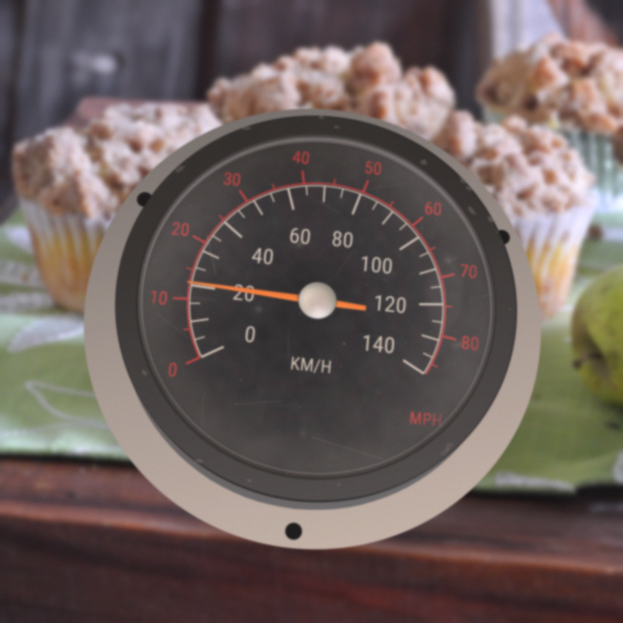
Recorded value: **20** km/h
